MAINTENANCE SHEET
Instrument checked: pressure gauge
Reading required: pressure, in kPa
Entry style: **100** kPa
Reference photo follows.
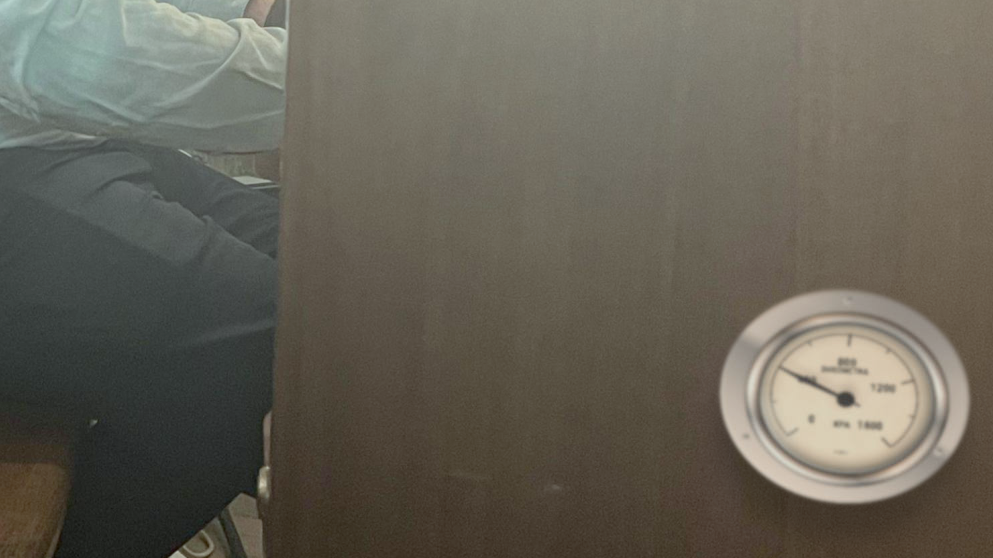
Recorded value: **400** kPa
